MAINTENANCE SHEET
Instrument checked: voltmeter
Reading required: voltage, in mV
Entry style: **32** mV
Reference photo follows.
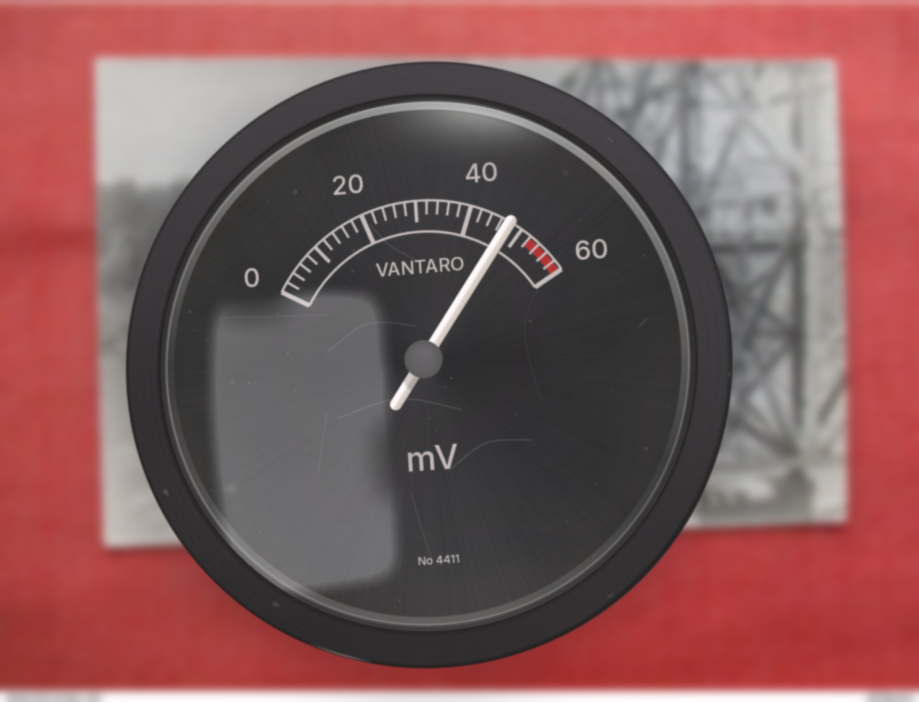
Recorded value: **48** mV
